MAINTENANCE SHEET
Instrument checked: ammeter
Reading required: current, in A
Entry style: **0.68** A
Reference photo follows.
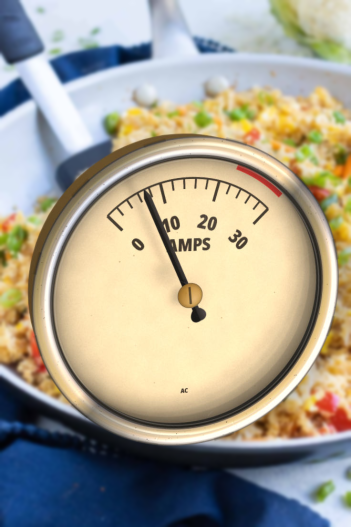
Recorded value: **7** A
